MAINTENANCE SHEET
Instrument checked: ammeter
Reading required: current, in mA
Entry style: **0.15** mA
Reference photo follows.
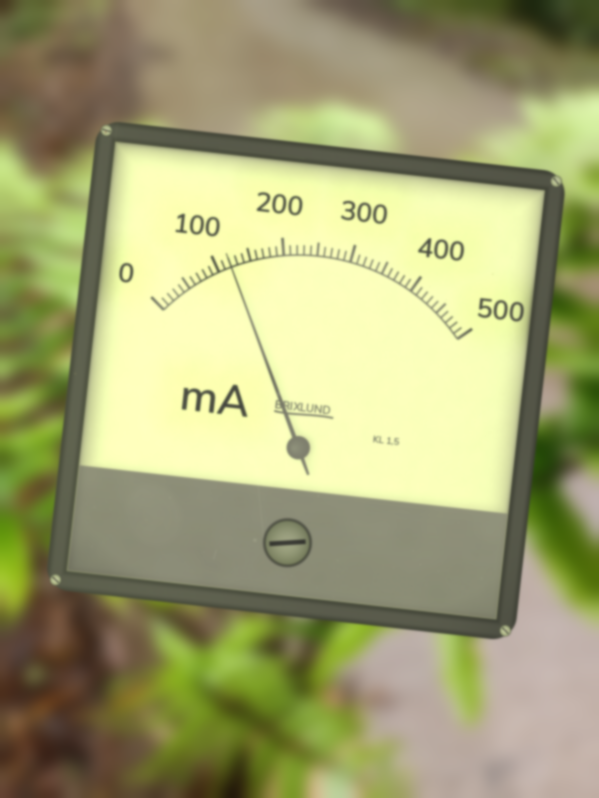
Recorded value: **120** mA
